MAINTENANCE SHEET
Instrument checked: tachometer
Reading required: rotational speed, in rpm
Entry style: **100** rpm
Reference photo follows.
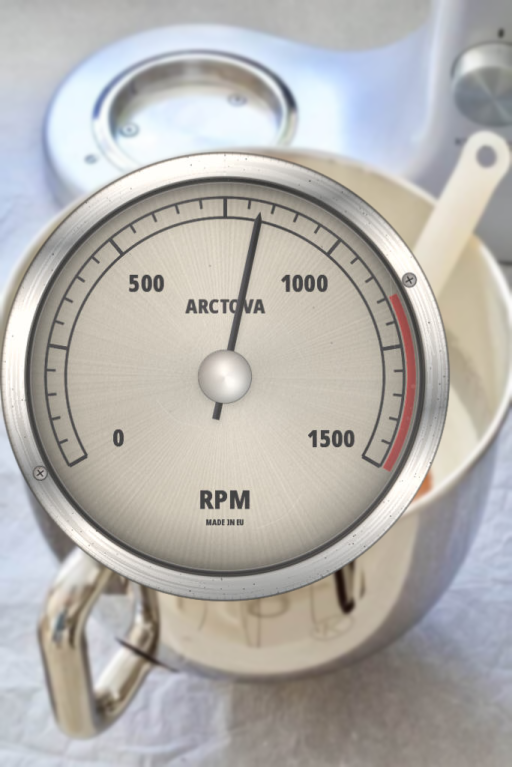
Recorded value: **825** rpm
